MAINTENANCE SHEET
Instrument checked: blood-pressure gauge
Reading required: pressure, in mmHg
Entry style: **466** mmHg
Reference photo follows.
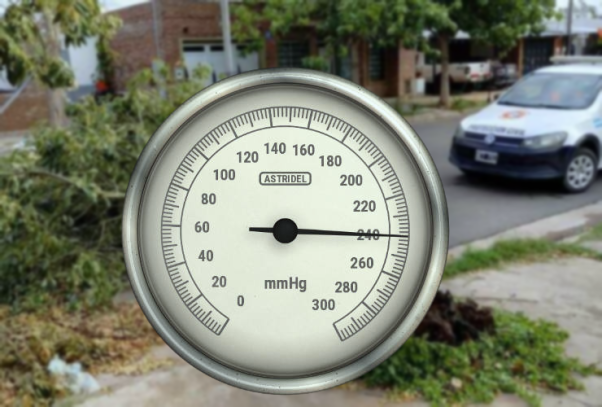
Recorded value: **240** mmHg
